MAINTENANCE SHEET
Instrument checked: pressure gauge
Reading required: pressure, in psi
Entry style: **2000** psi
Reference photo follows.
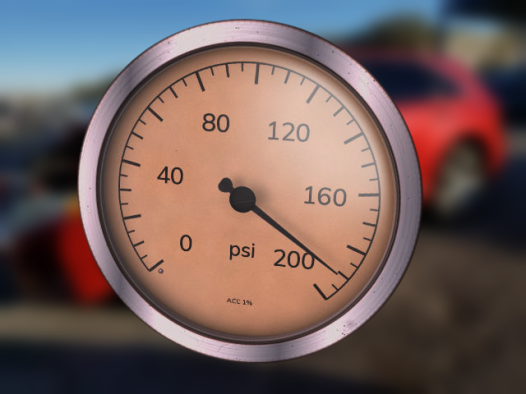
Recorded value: **190** psi
